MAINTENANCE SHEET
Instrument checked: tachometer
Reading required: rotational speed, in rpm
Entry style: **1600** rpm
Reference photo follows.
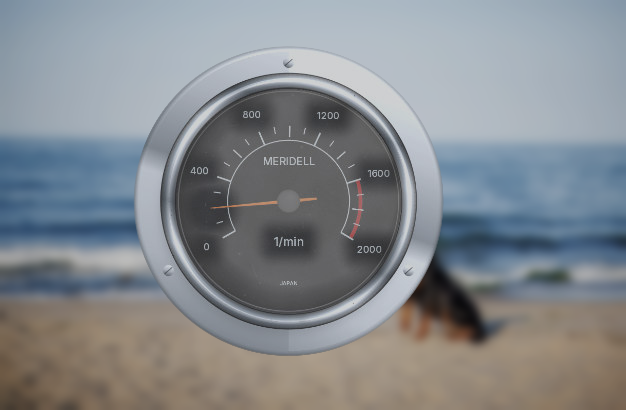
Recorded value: **200** rpm
